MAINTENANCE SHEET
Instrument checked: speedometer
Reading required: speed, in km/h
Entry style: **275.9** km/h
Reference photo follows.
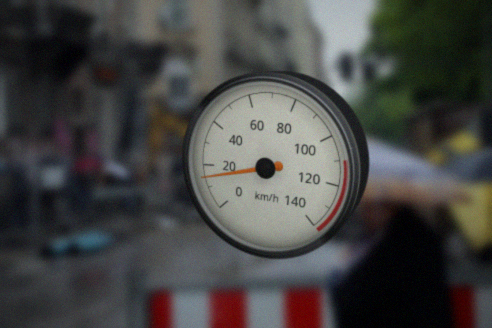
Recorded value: **15** km/h
